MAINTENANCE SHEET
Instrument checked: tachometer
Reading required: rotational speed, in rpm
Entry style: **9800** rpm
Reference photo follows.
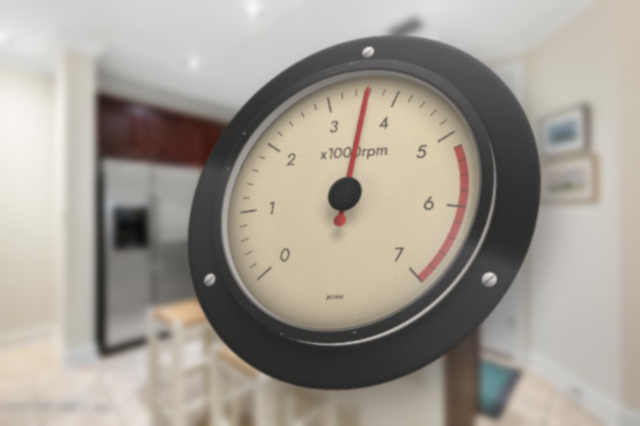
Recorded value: **3600** rpm
